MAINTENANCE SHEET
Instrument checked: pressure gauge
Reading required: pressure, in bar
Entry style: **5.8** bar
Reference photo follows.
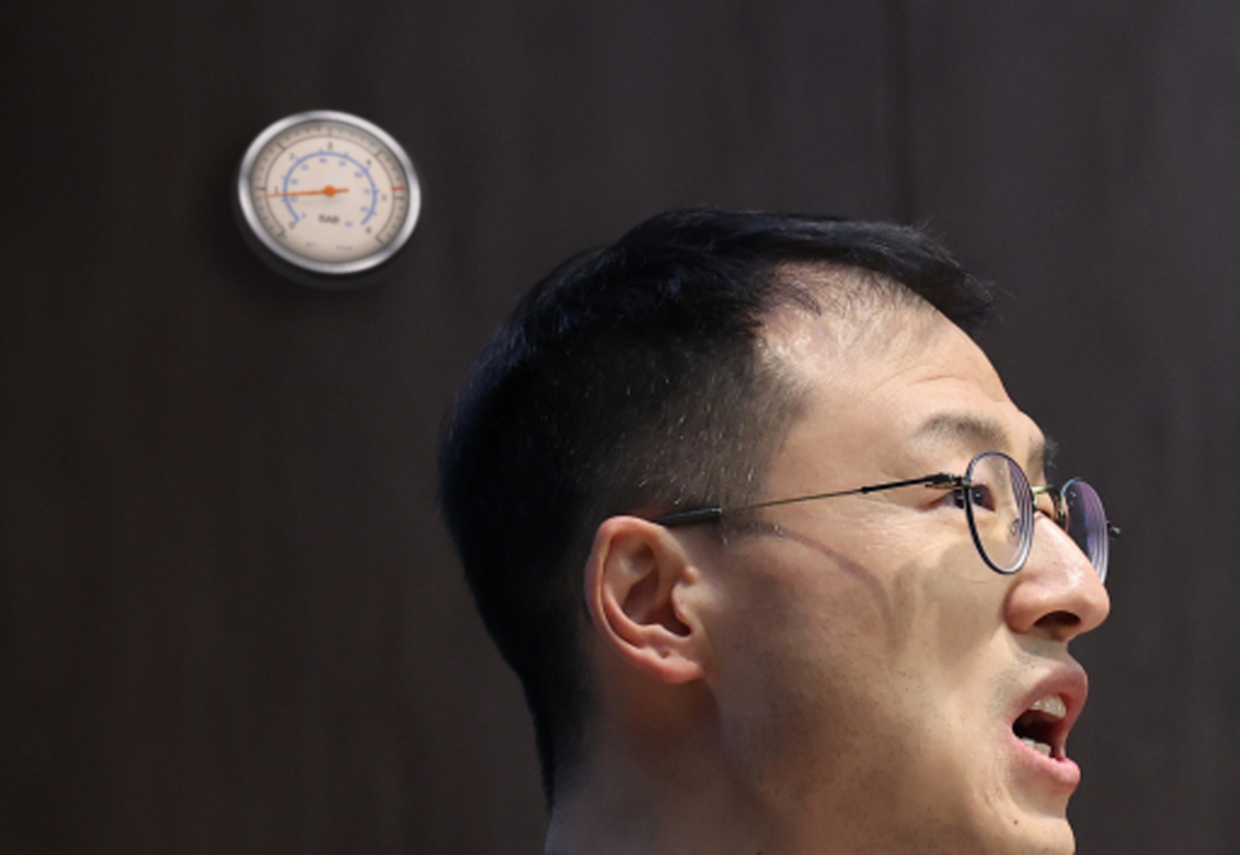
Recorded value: **0.8** bar
